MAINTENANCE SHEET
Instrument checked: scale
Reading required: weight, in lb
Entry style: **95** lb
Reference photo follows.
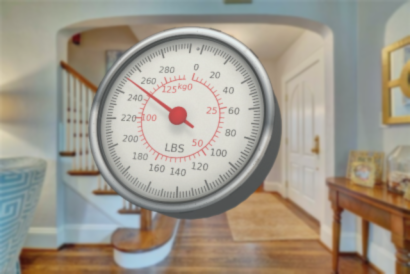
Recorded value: **250** lb
